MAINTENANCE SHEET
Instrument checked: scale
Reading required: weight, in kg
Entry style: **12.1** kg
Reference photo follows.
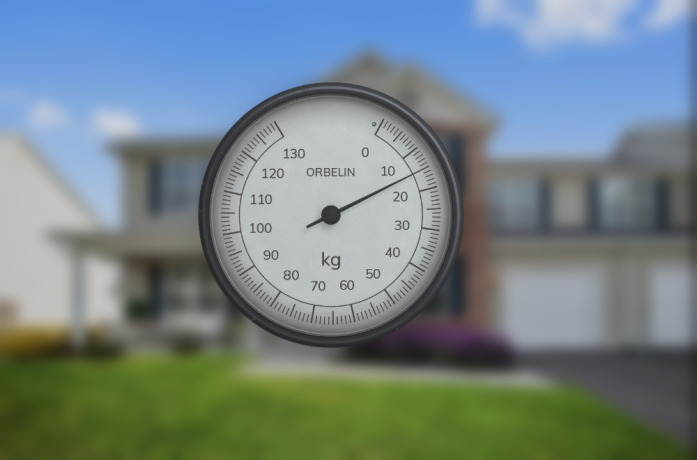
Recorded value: **15** kg
